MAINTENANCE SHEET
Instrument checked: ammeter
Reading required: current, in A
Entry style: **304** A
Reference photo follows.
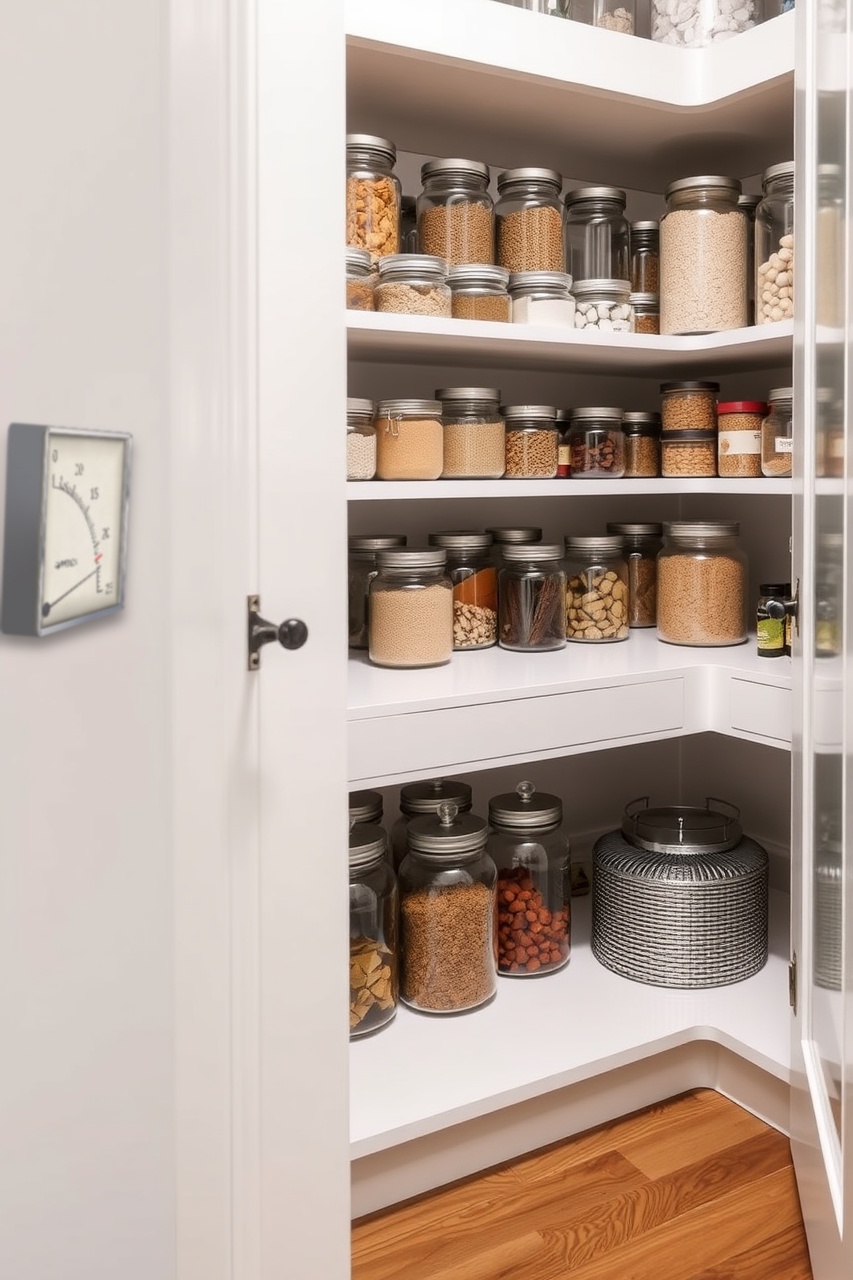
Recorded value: **22.5** A
